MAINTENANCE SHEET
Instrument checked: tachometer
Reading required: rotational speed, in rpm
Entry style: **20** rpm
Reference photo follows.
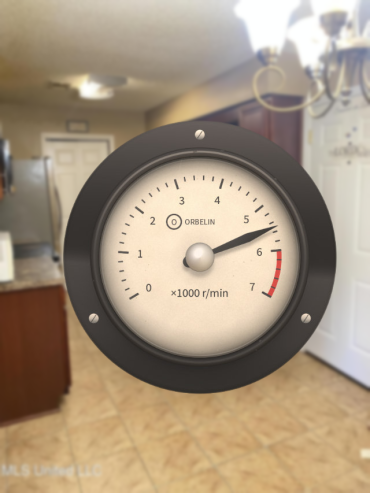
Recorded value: **5500** rpm
